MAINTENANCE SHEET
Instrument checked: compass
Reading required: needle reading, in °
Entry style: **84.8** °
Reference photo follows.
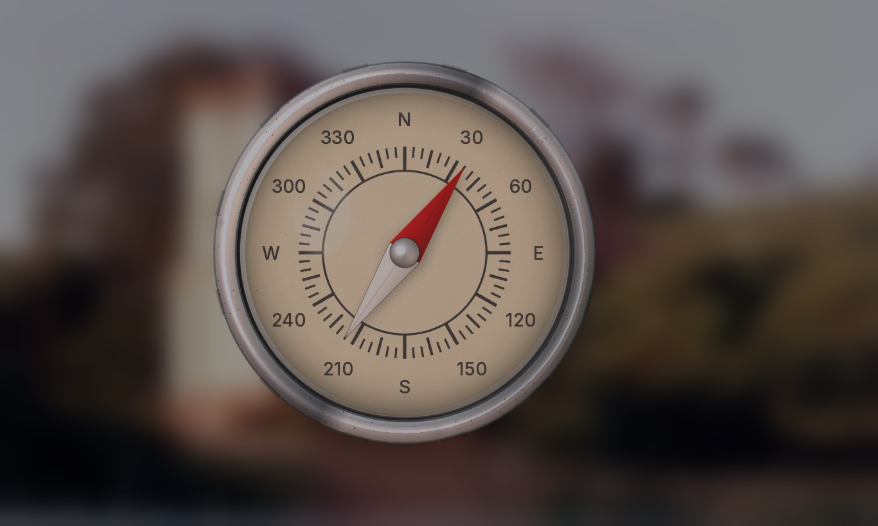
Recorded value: **35** °
